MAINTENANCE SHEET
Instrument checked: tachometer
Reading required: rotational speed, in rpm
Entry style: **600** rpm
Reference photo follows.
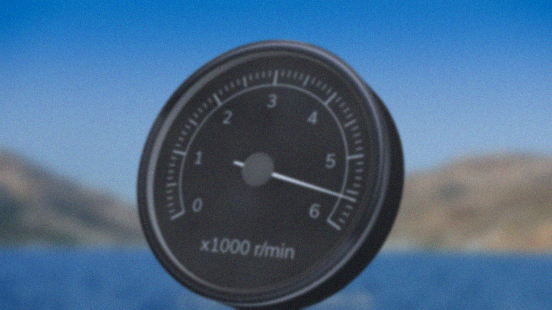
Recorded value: **5600** rpm
